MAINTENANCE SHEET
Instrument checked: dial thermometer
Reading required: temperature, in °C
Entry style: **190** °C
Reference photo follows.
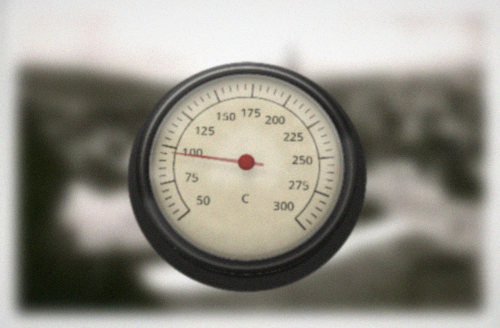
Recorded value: **95** °C
